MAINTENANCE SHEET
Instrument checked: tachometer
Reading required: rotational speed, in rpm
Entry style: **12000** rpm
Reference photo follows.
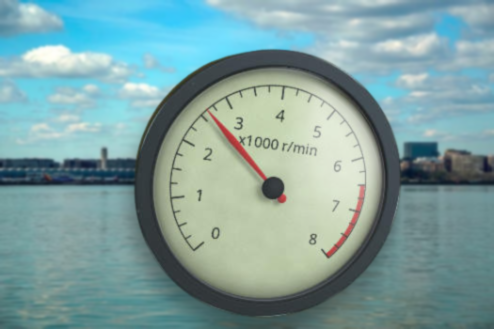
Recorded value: **2625** rpm
